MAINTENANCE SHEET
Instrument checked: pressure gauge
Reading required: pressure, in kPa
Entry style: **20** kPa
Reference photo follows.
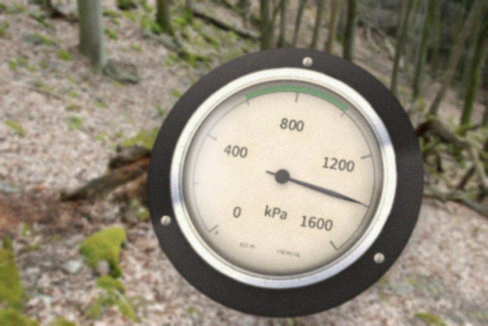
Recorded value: **1400** kPa
